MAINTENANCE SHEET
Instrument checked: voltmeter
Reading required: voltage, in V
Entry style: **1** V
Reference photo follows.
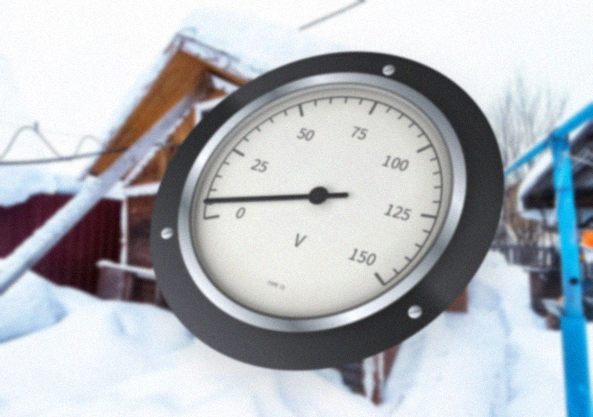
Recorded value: **5** V
